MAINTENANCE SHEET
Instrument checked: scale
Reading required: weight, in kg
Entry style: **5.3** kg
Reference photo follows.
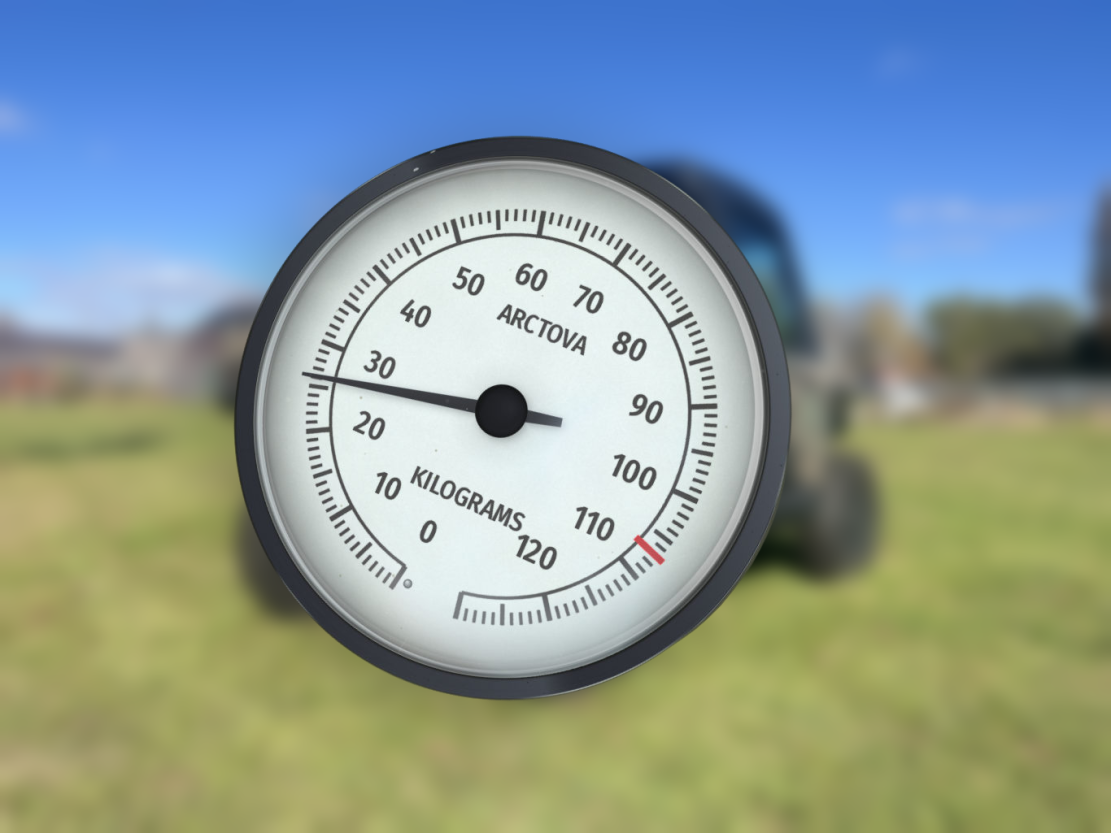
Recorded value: **26** kg
